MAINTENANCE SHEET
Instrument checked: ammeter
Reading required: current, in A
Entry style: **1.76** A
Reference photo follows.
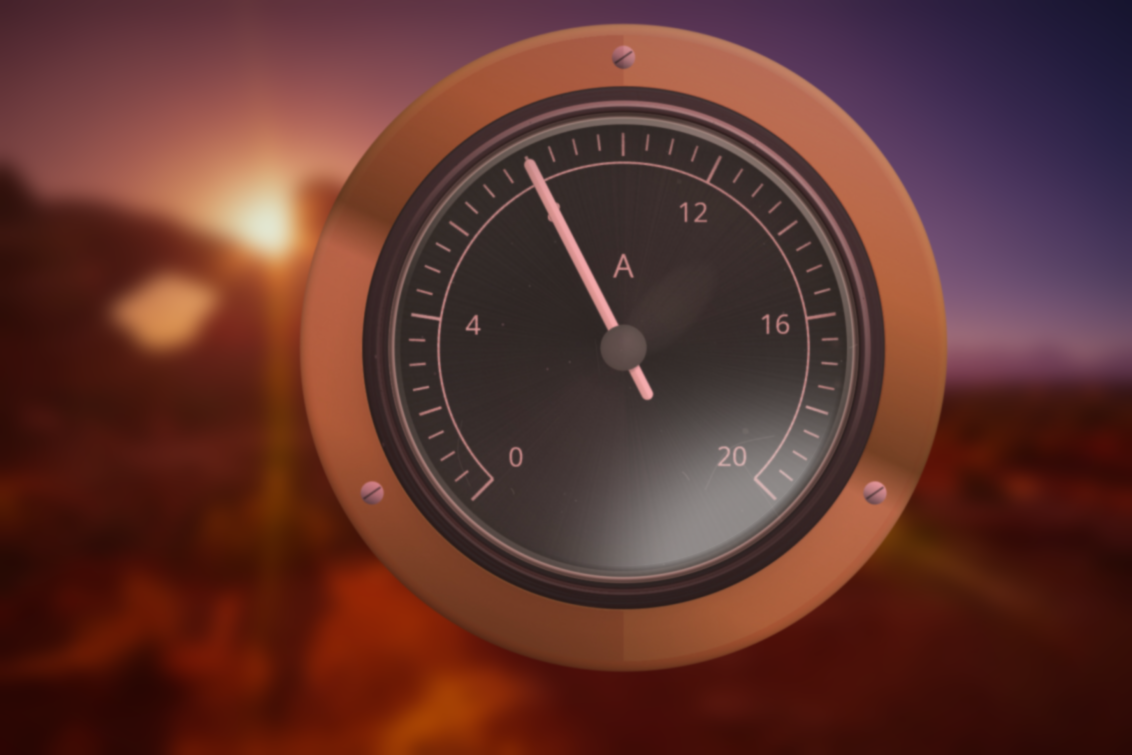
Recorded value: **8** A
